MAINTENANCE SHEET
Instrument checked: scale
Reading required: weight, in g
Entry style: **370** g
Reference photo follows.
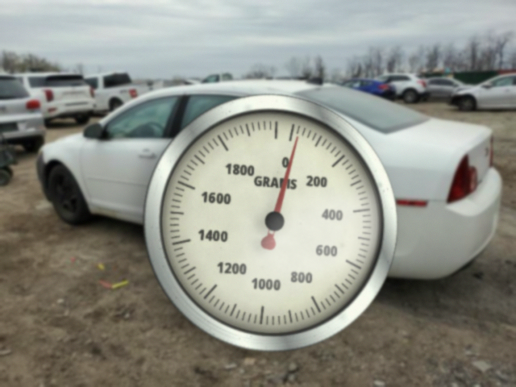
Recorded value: **20** g
